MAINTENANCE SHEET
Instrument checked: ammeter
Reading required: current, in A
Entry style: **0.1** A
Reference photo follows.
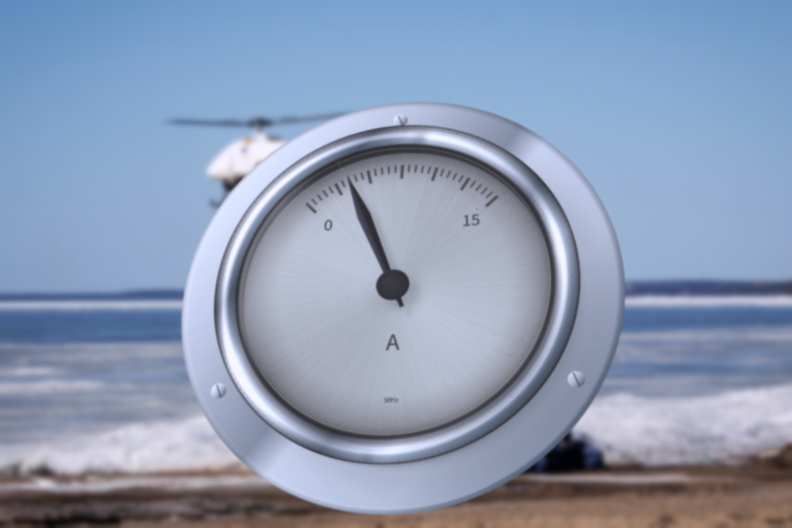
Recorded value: **3.5** A
